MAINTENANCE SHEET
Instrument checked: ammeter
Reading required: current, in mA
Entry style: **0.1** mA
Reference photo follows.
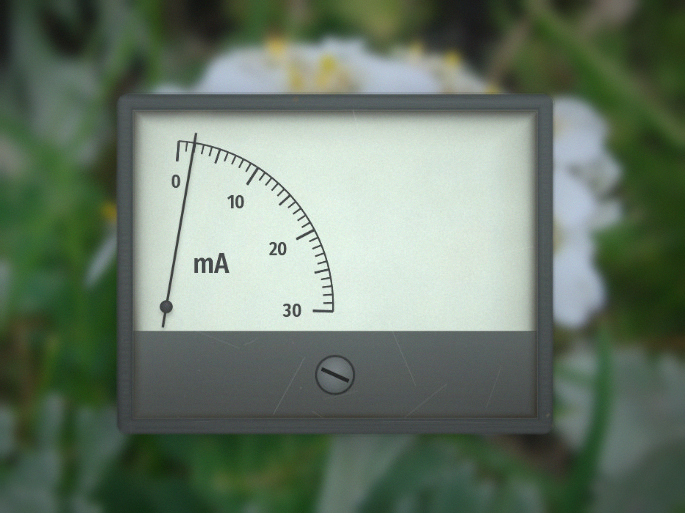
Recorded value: **2** mA
